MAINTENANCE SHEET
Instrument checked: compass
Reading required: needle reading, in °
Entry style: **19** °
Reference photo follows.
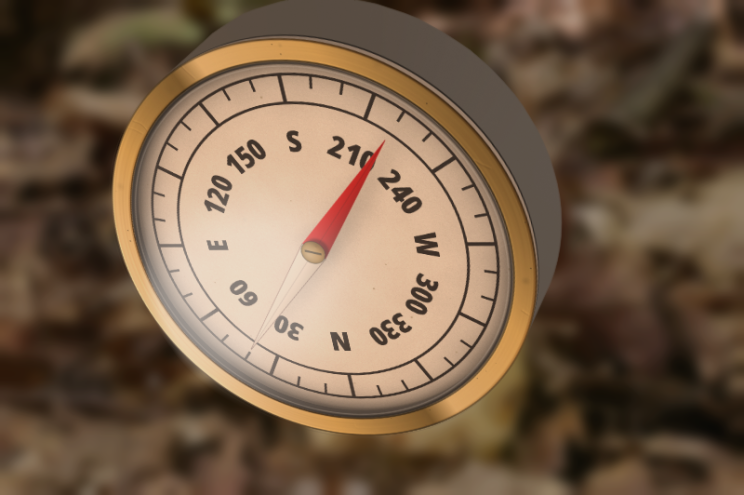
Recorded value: **220** °
